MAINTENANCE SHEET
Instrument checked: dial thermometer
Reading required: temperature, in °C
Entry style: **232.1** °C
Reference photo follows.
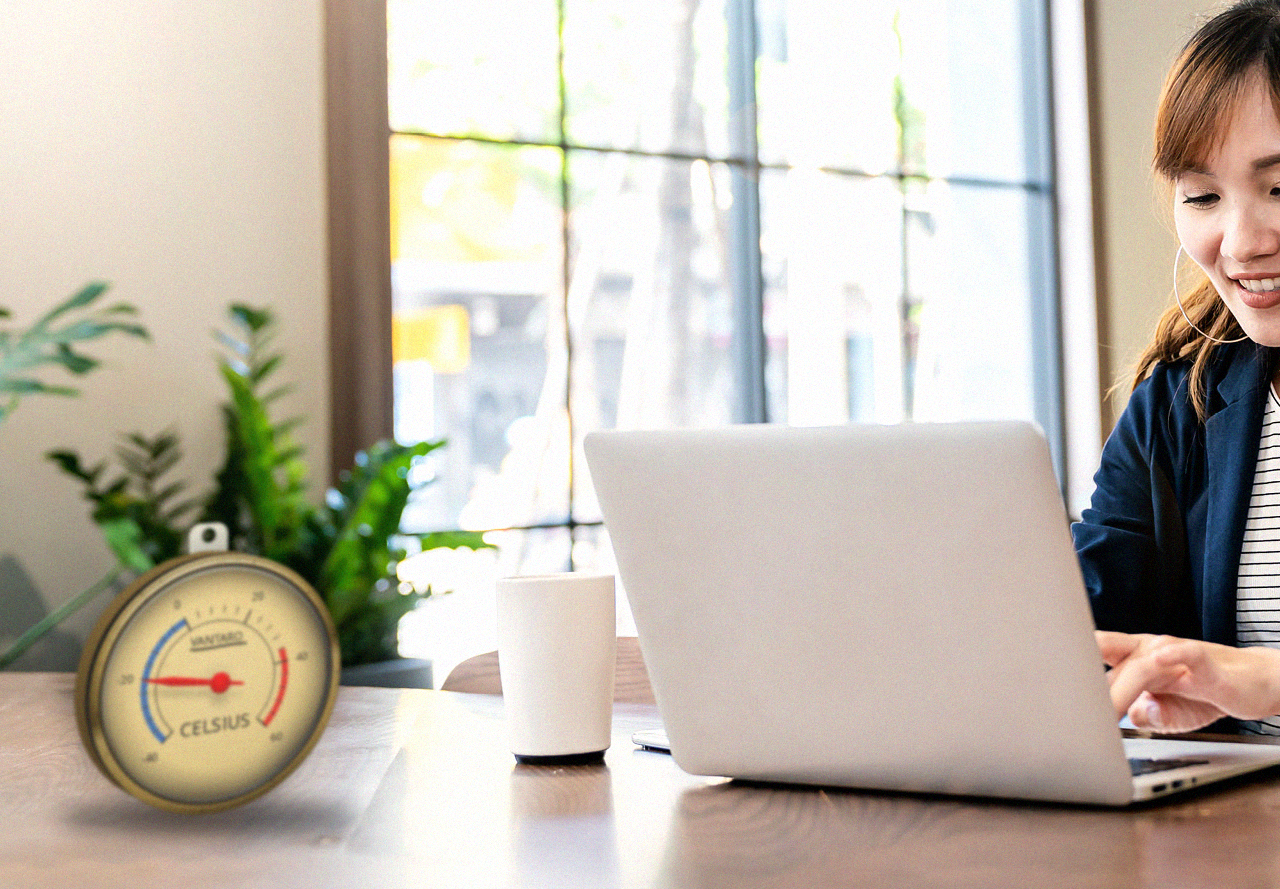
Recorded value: **-20** °C
